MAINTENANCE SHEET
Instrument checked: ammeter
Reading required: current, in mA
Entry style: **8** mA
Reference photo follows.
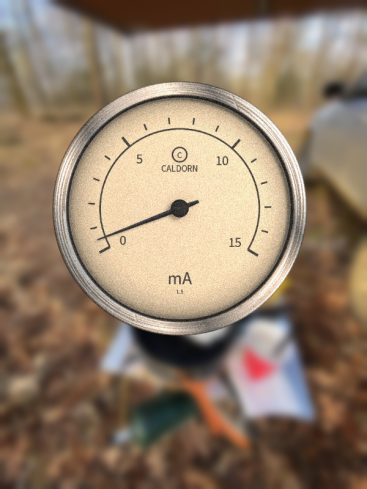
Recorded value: **0.5** mA
